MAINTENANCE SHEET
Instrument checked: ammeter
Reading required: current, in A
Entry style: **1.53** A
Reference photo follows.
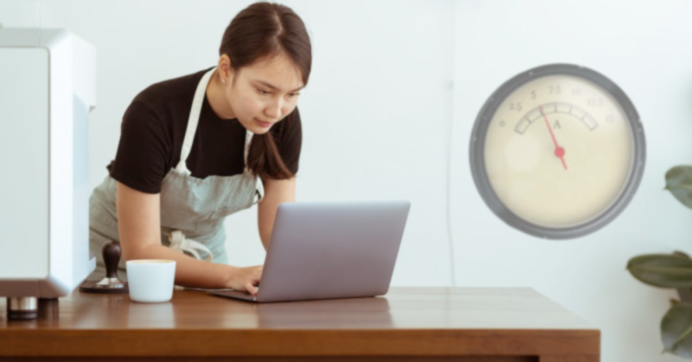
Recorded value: **5** A
